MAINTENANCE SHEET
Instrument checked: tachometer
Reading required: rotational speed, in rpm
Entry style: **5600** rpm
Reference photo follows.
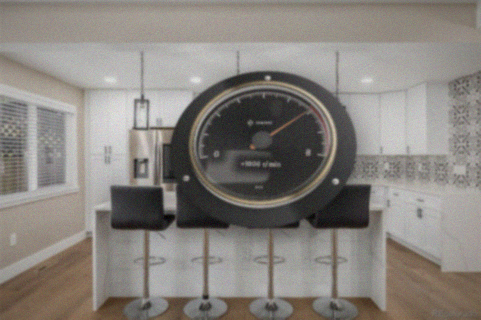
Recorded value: **6000** rpm
